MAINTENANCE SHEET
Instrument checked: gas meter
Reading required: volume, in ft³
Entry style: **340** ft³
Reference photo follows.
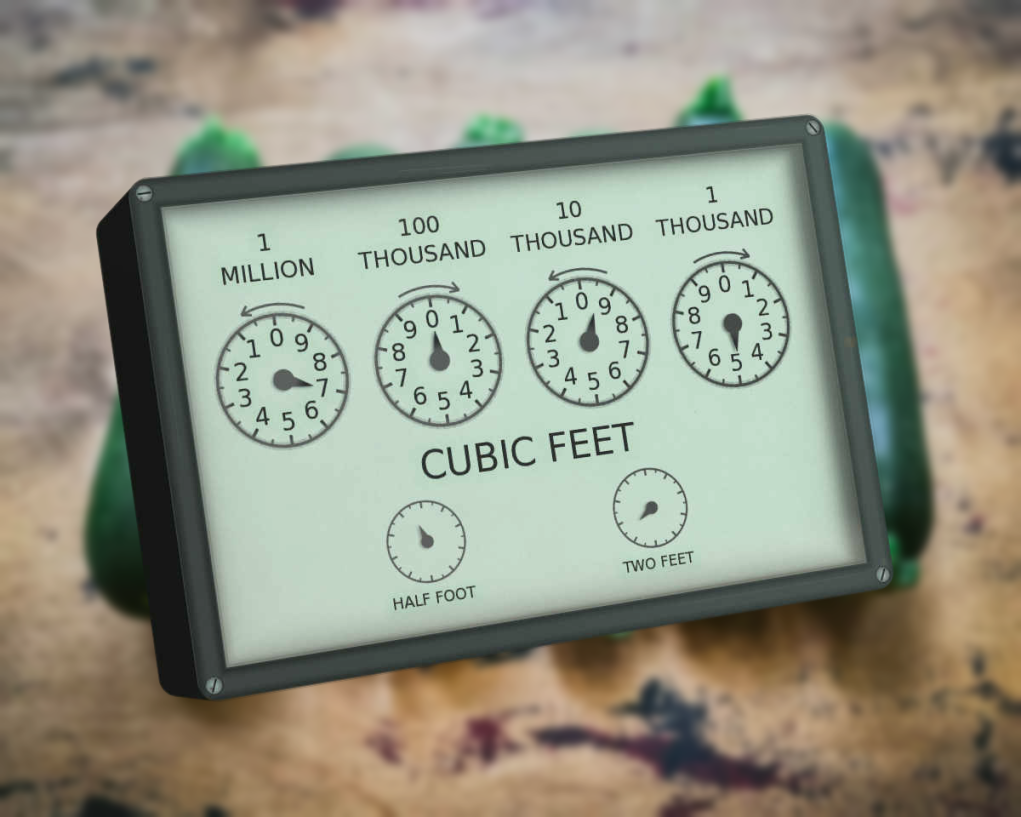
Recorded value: **699500** ft³
